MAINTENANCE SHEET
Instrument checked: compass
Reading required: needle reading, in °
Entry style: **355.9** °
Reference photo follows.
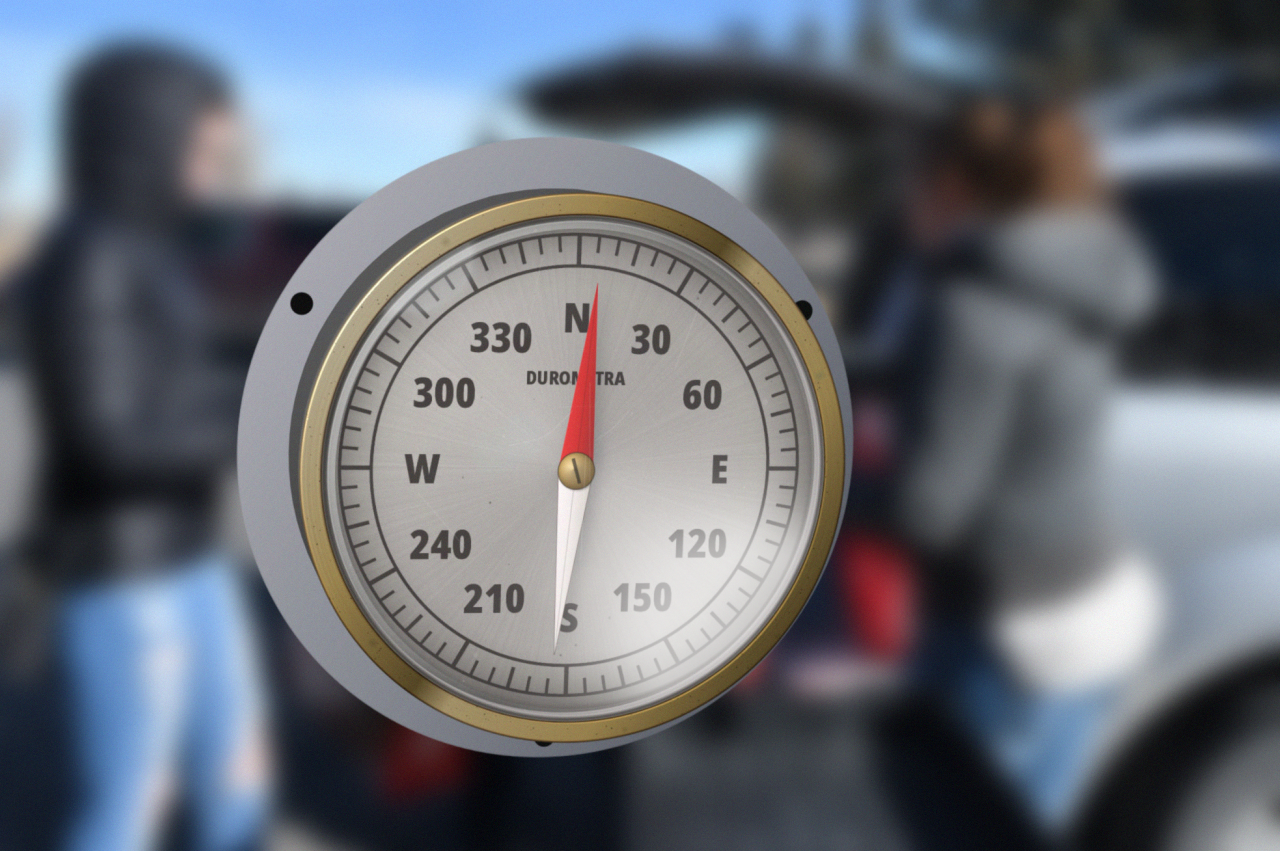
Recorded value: **5** °
